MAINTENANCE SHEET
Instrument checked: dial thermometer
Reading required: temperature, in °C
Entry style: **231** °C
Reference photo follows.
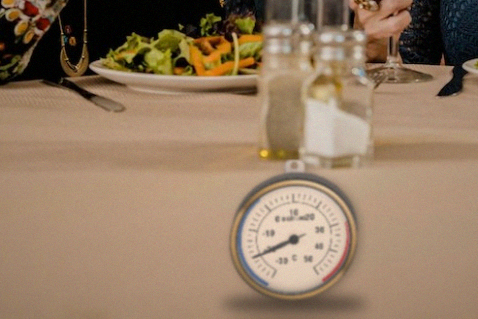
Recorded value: **-20** °C
